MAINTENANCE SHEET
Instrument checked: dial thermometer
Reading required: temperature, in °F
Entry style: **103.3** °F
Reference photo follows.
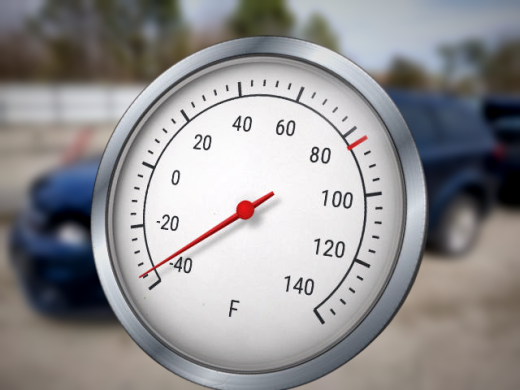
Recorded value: **-36** °F
